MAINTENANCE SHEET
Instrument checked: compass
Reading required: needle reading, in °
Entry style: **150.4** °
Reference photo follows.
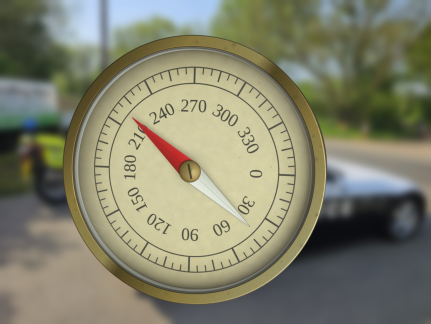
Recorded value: **220** °
